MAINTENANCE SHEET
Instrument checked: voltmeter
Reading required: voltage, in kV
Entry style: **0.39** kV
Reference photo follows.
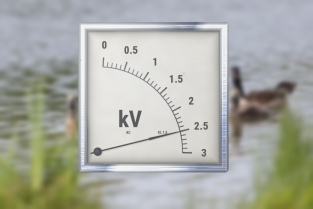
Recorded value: **2.5** kV
